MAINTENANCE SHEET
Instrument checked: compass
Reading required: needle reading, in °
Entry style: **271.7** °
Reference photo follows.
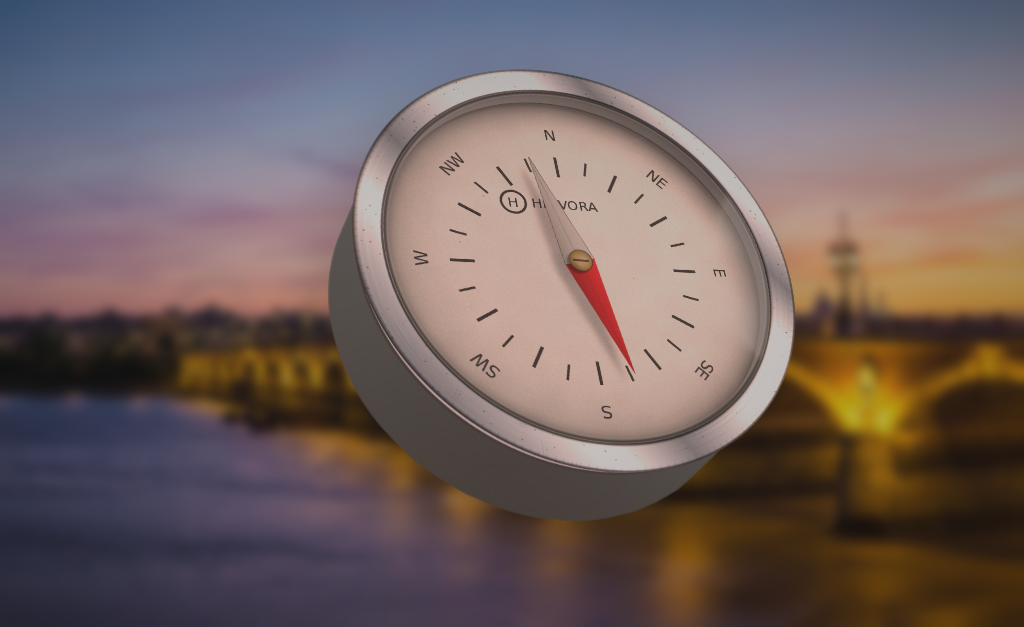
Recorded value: **165** °
